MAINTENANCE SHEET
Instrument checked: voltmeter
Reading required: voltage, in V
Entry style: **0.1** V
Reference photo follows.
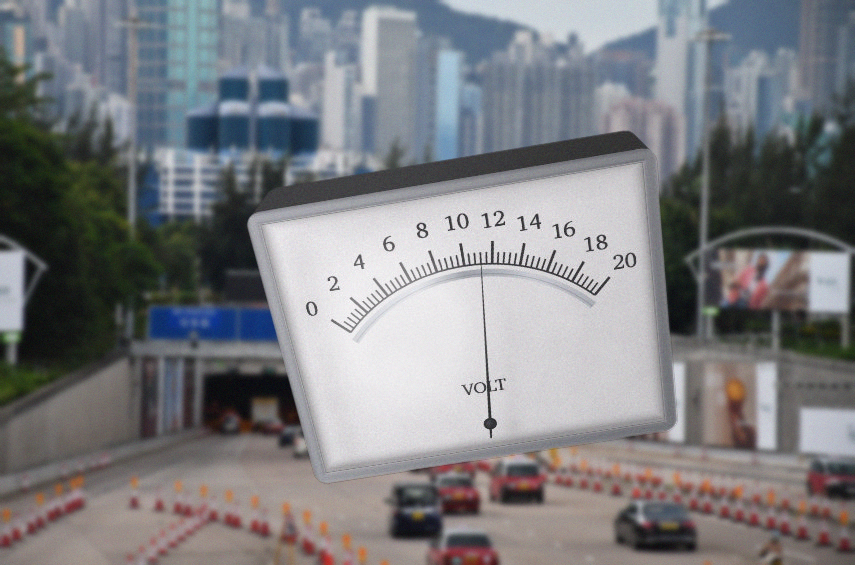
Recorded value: **11.2** V
